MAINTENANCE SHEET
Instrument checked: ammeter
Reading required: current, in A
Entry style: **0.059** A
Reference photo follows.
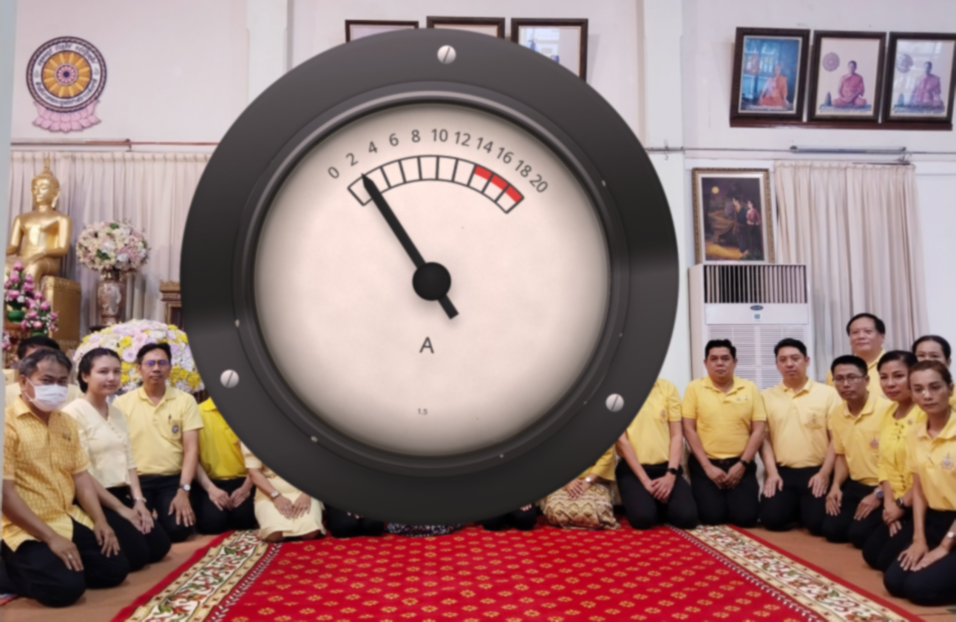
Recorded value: **2** A
